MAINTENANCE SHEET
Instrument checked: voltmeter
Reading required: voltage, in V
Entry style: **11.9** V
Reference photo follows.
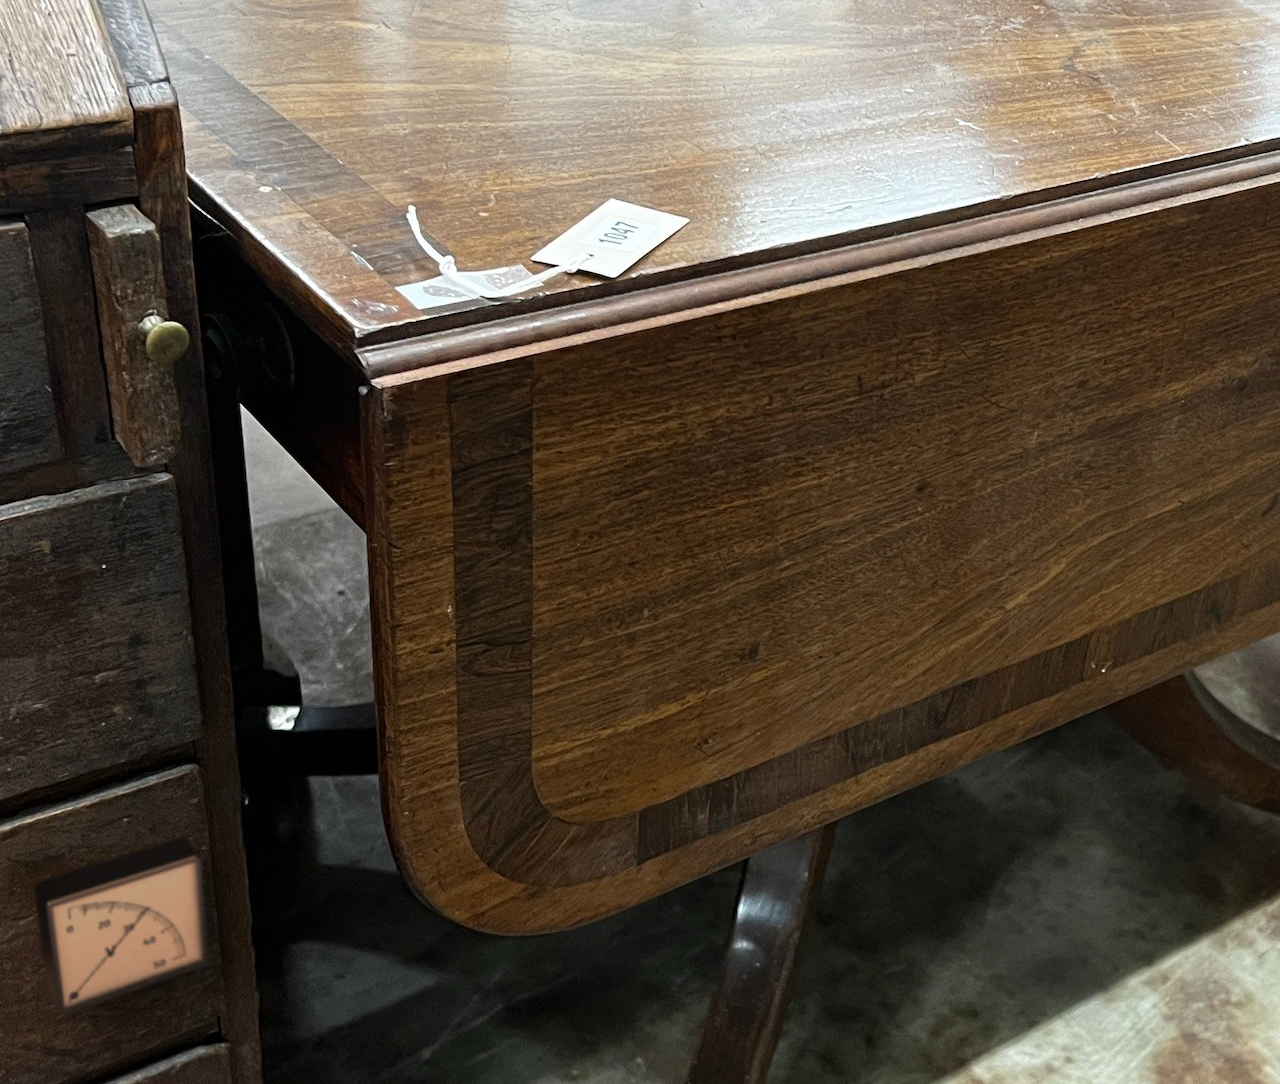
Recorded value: **30** V
